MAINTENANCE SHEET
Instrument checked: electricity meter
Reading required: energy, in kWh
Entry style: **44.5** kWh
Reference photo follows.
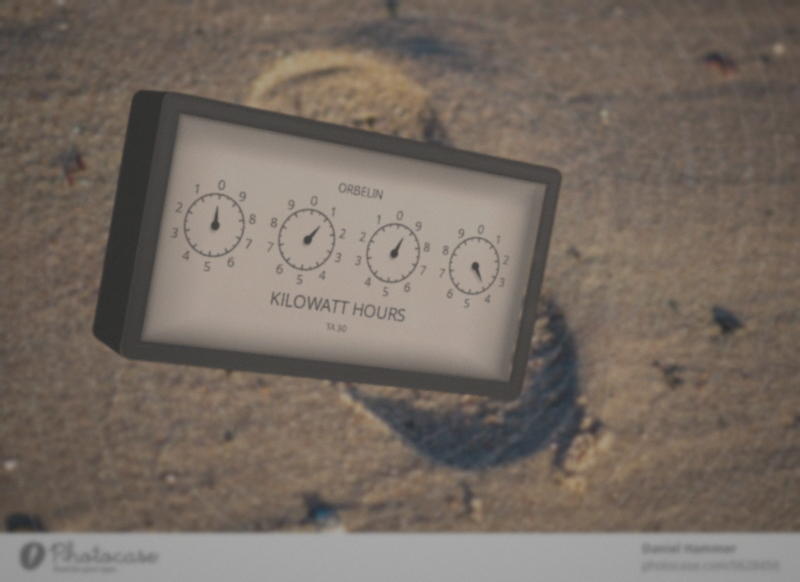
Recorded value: **94** kWh
